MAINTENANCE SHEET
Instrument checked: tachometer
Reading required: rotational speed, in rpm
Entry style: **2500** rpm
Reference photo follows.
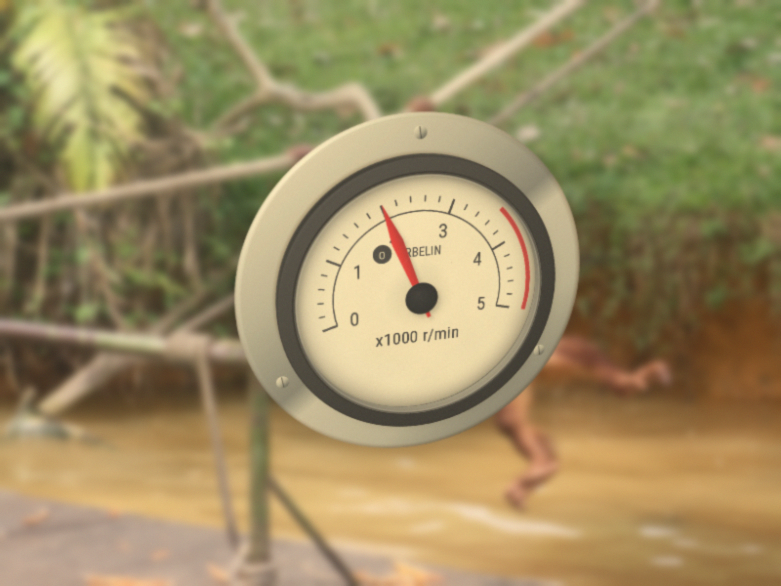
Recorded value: **2000** rpm
